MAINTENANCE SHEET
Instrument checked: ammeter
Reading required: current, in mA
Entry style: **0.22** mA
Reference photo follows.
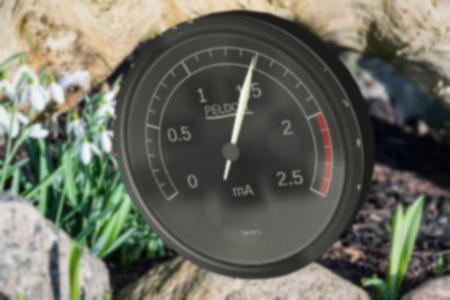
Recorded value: **1.5** mA
